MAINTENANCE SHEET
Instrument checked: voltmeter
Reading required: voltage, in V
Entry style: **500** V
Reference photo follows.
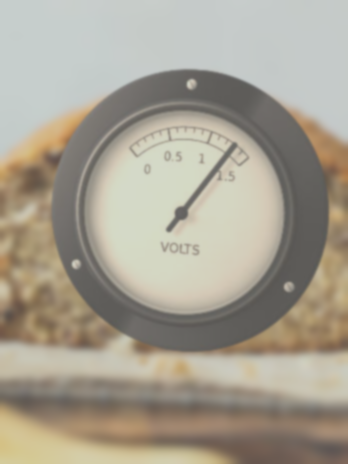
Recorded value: **1.3** V
